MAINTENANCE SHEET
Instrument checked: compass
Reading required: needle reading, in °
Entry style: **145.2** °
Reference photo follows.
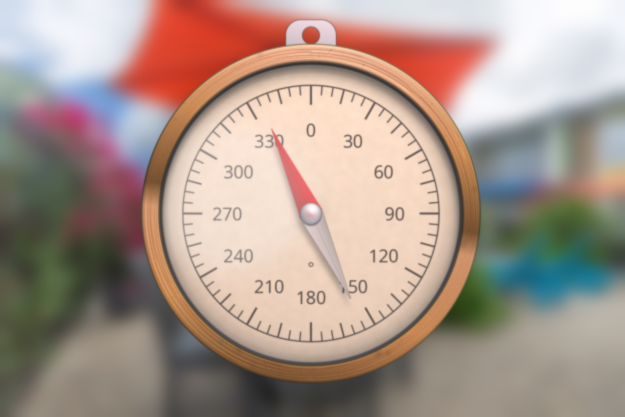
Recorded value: **335** °
